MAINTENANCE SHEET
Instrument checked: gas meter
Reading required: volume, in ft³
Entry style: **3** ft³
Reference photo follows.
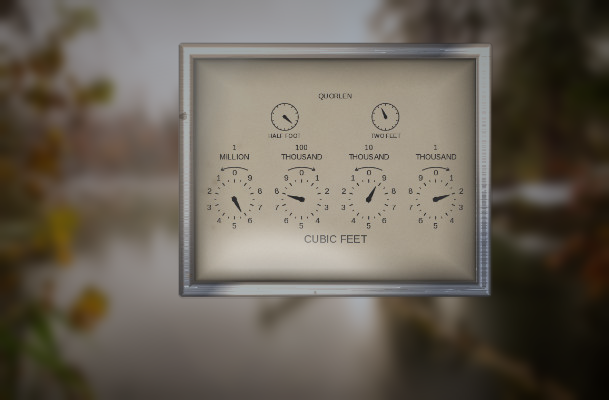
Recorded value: **579200** ft³
